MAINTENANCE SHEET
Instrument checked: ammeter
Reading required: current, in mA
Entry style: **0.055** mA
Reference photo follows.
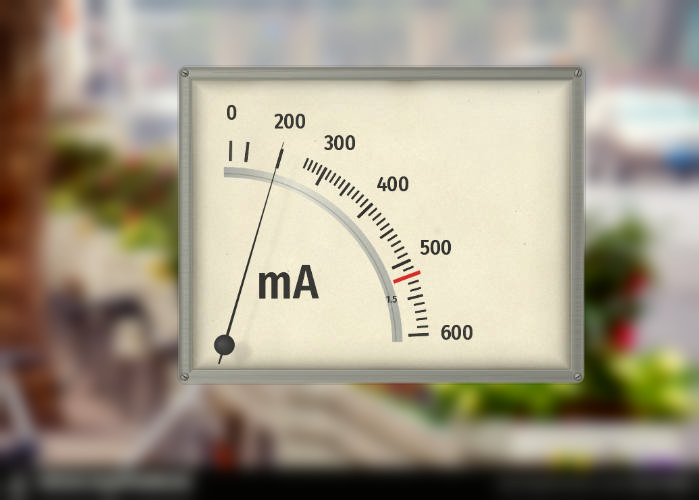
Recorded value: **200** mA
